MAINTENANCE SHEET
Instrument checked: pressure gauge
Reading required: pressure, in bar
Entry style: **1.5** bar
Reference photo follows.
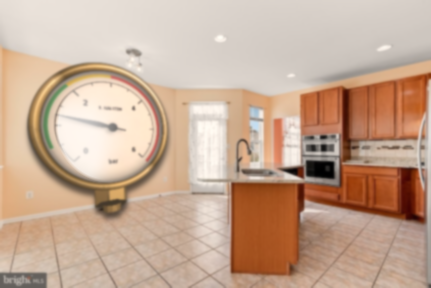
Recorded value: **1.25** bar
